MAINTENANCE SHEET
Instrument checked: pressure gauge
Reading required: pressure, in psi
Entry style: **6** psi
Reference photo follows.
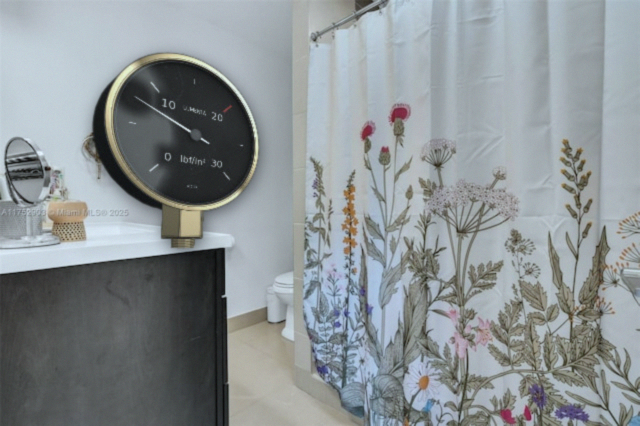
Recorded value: **7.5** psi
